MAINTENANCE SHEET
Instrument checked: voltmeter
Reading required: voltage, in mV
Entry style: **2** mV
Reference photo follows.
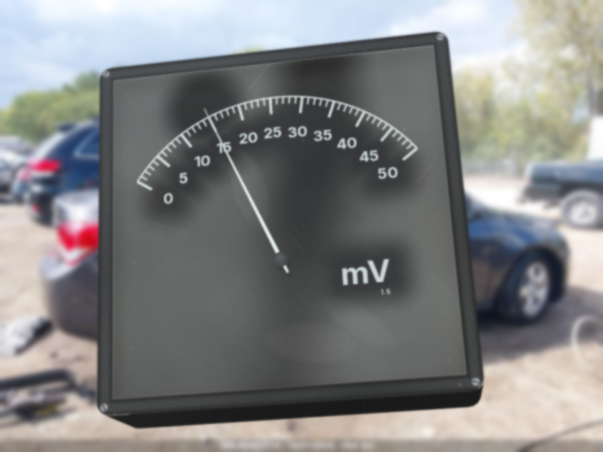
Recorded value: **15** mV
